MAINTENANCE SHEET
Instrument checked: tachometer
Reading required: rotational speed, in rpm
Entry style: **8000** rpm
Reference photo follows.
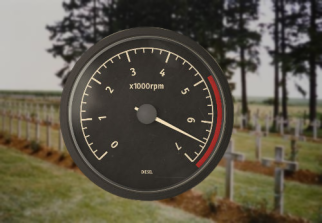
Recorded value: **6500** rpm
